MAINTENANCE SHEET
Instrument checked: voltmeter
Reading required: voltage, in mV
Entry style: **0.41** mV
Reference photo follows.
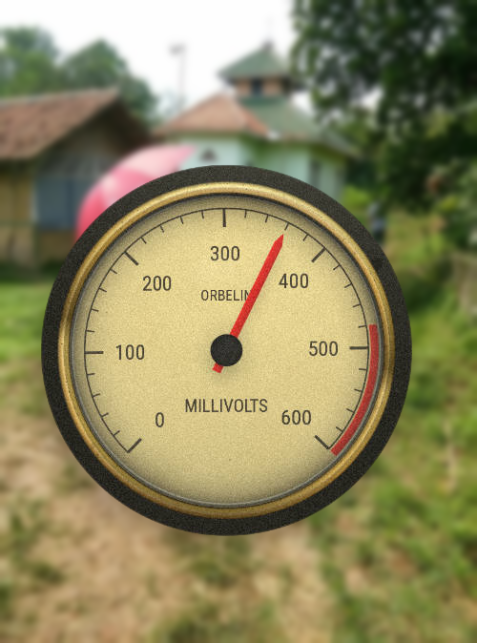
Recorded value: **360** mV
